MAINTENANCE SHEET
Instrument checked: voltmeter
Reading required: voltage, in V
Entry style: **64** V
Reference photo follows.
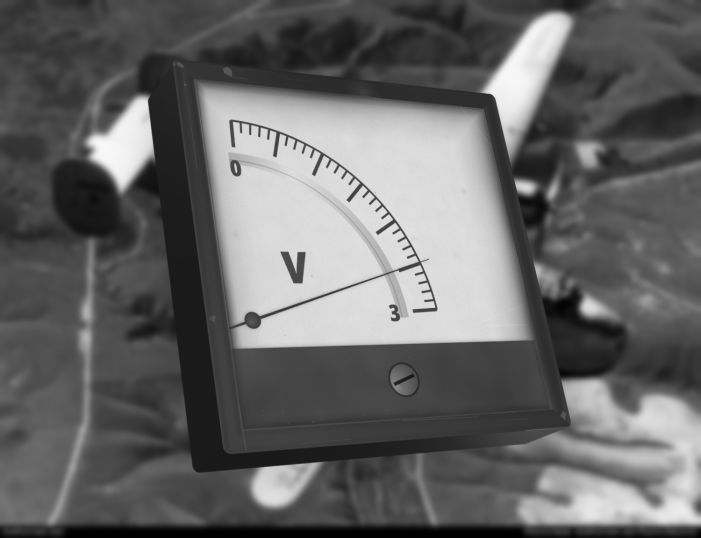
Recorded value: **2.5** V
